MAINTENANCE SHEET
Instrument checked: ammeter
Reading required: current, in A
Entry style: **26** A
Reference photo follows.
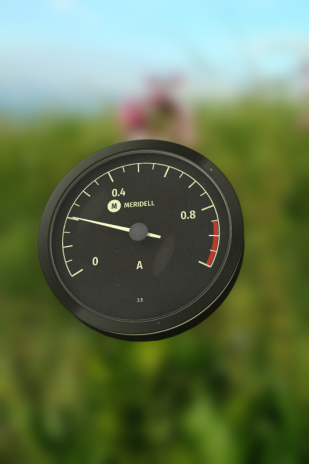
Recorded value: **0.2** A
